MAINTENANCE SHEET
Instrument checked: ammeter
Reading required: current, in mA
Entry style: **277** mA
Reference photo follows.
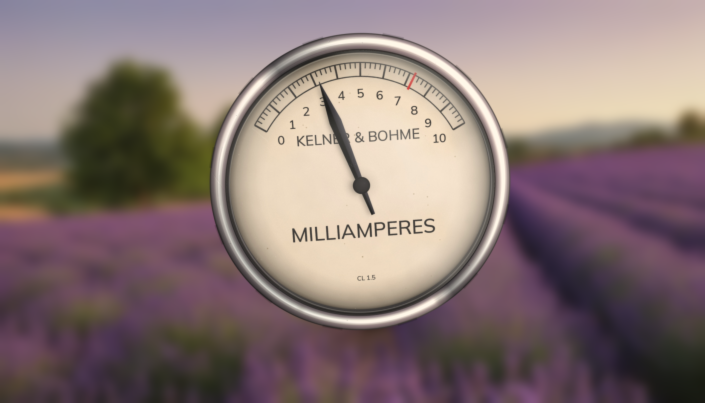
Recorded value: **3.2** mA
